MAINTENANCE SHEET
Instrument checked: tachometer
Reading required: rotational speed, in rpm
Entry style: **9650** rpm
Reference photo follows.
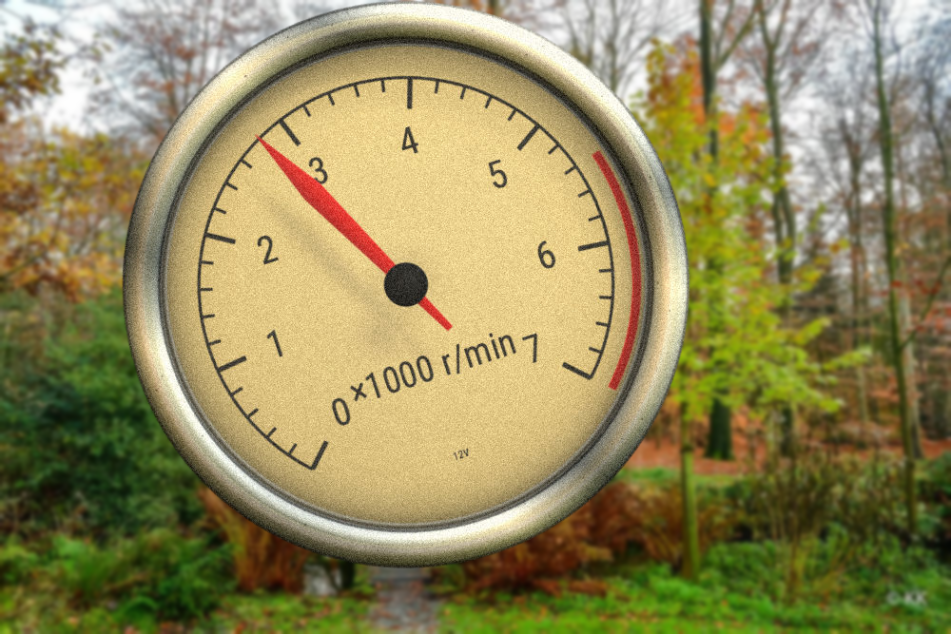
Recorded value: **2800** rpm
